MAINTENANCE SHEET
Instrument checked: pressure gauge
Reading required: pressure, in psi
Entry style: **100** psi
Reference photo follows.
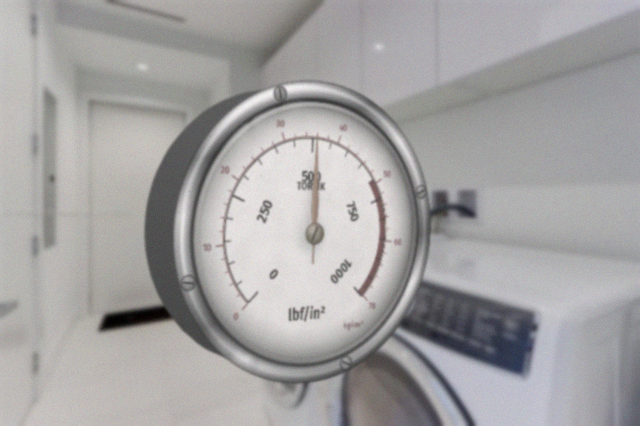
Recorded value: **500** psi
